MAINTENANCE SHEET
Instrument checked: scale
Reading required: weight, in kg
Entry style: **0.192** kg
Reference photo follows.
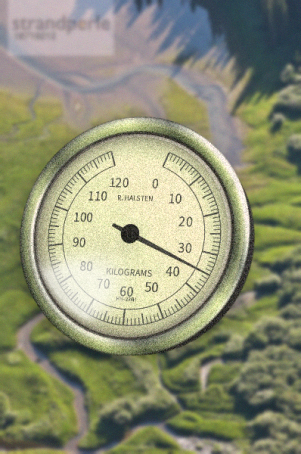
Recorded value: **35** kg
